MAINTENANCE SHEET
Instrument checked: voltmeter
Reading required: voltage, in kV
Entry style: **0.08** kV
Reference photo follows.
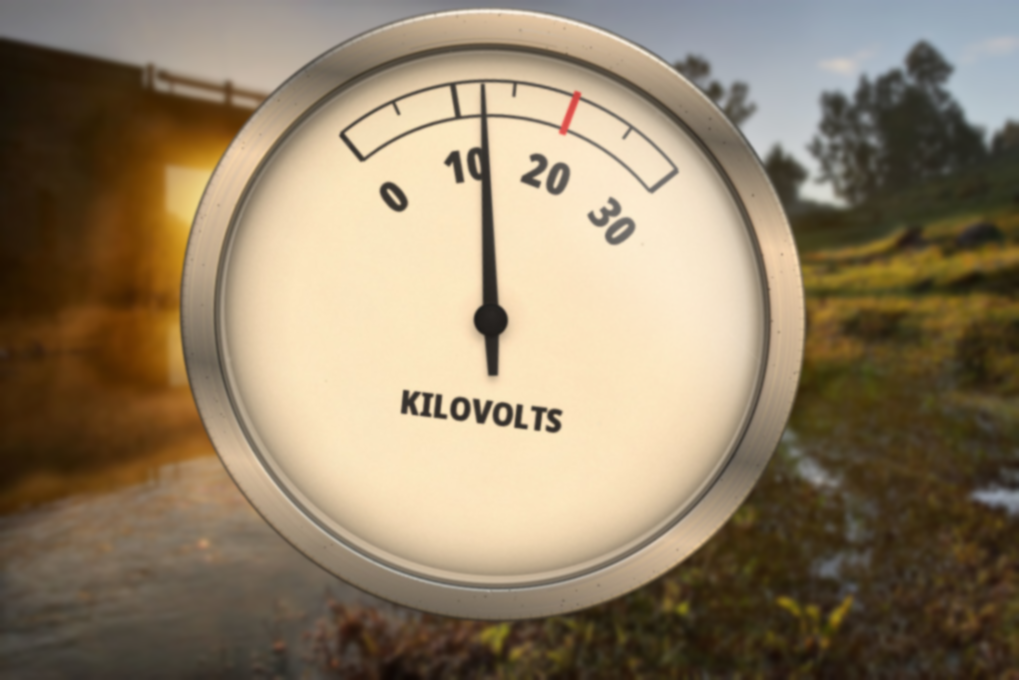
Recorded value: **12.5** kV
